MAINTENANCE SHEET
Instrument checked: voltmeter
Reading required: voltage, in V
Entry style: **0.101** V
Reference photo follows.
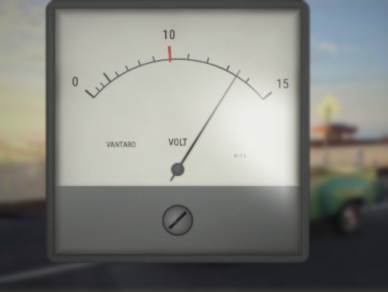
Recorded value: **13.5** V
